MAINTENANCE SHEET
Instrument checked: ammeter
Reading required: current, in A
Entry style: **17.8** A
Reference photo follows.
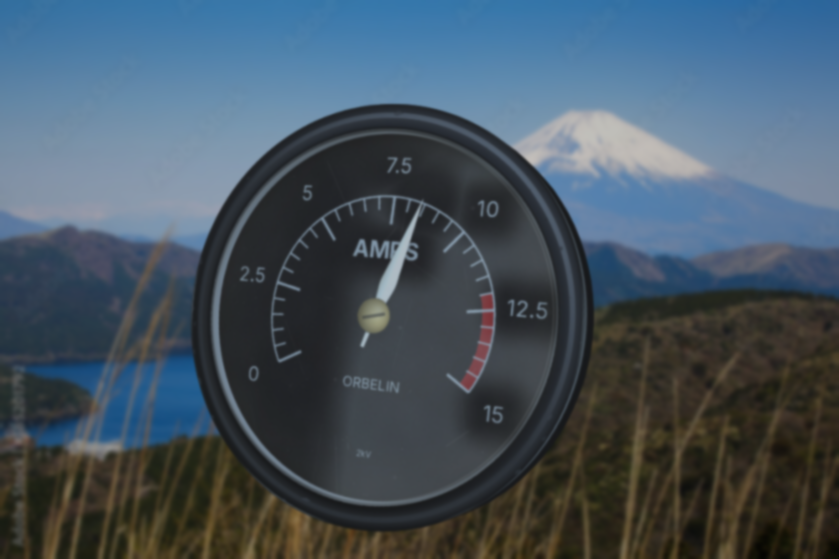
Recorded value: **8.5** A
